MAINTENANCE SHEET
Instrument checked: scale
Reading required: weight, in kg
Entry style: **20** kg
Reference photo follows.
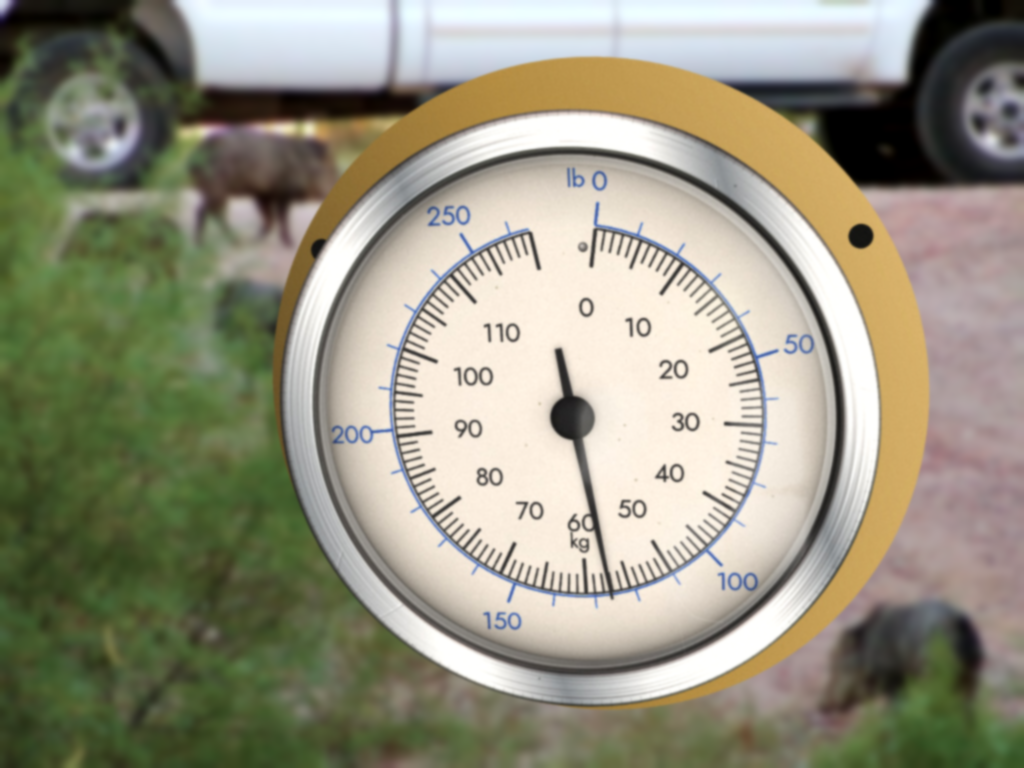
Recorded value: **57** kg
